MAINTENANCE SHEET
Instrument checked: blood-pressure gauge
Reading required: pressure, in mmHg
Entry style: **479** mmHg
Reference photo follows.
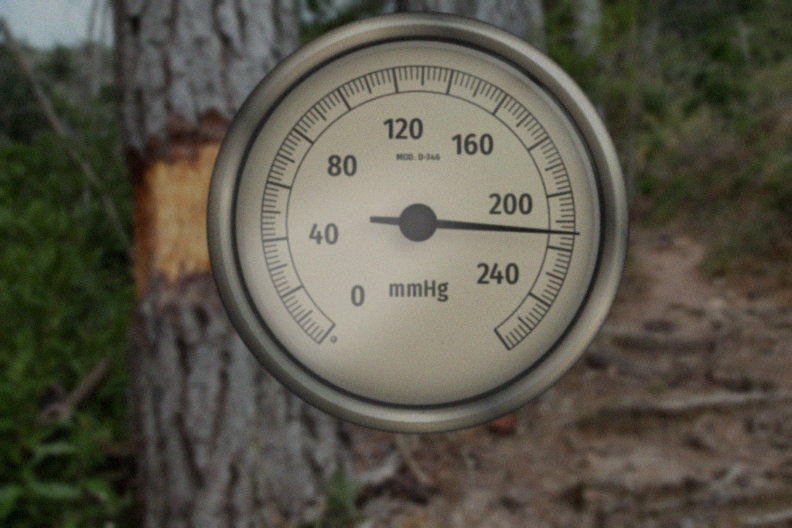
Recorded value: **214** mmHg
